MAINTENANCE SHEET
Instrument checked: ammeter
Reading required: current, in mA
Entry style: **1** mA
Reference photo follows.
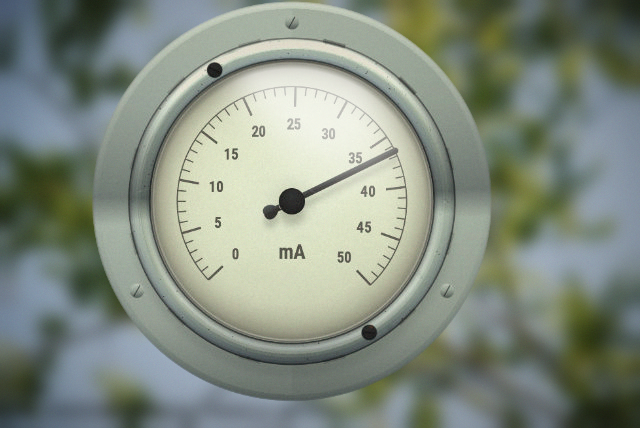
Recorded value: **36.5** mA
